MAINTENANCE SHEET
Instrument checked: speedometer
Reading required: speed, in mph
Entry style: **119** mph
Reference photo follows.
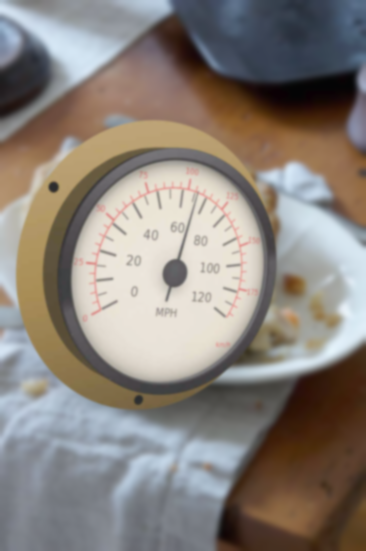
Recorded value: **65** mph
